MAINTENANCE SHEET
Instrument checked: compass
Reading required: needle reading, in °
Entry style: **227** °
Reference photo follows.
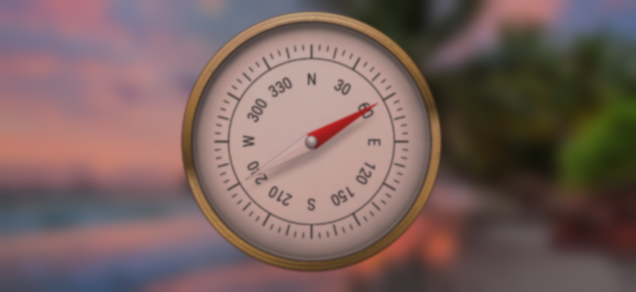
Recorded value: **60** °
